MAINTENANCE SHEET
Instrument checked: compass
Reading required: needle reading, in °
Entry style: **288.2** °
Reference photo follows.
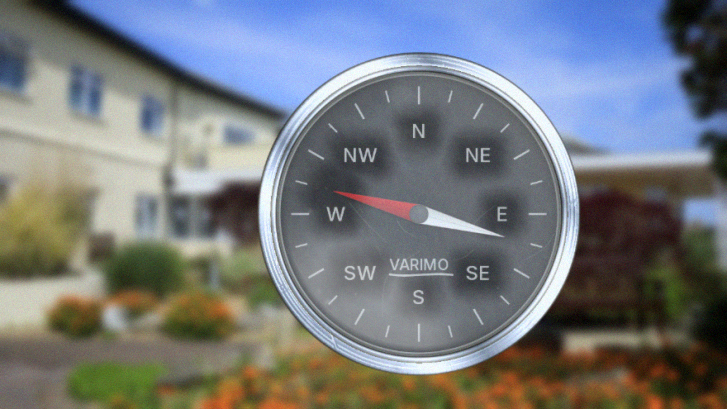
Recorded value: **285** °
